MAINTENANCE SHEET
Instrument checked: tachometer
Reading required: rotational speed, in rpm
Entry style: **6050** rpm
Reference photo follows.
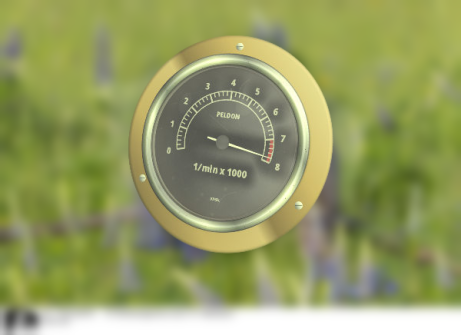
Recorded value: **7800** rpm
